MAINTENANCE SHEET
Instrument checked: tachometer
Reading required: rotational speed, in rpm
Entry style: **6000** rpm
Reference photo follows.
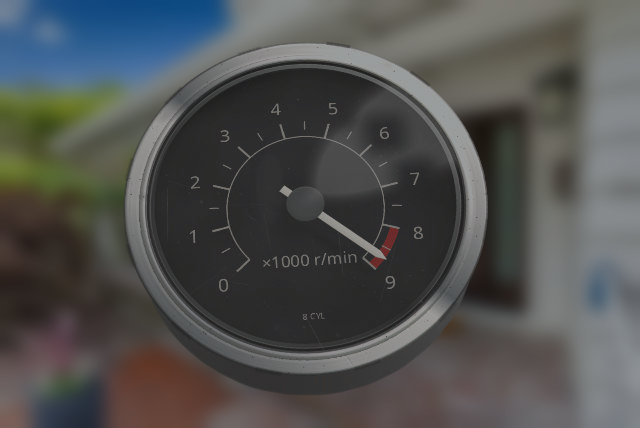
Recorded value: **8750** rpm
